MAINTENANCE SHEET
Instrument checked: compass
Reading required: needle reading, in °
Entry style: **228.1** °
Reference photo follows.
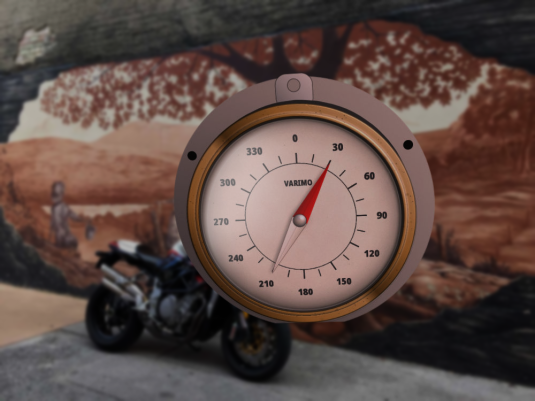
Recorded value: **30** °
